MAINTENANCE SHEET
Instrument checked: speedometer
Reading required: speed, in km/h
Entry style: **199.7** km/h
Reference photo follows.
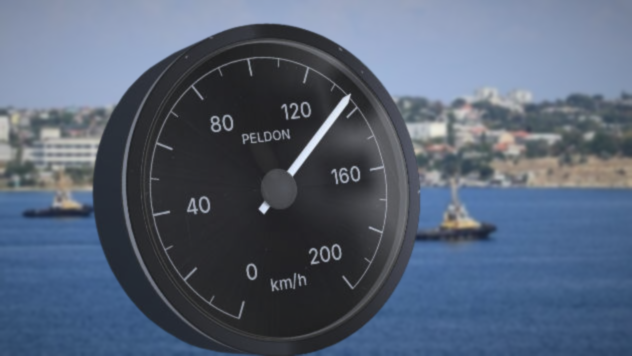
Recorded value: **135** km/h
